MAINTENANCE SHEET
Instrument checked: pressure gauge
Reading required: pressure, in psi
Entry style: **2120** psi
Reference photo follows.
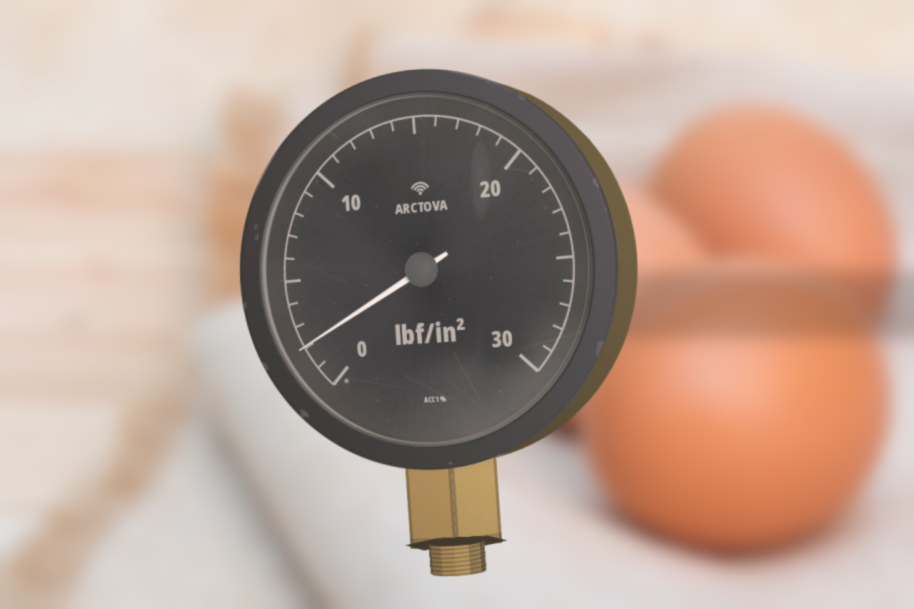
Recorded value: **2** psi
